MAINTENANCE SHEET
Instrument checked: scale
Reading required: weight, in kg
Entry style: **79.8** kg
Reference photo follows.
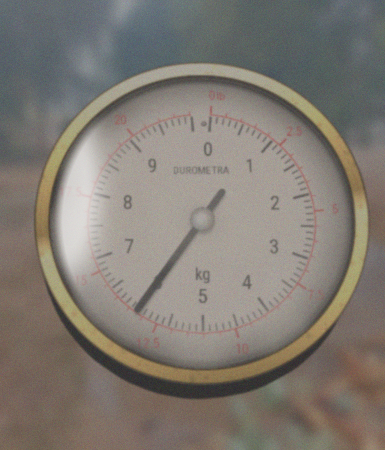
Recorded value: **6** kg
